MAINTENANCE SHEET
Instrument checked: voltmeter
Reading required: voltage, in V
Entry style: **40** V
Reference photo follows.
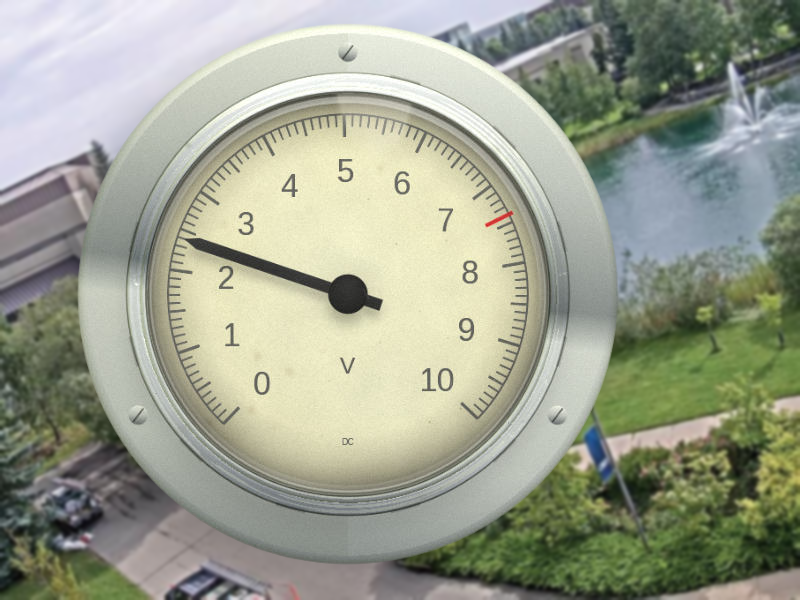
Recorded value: **2.4** V
